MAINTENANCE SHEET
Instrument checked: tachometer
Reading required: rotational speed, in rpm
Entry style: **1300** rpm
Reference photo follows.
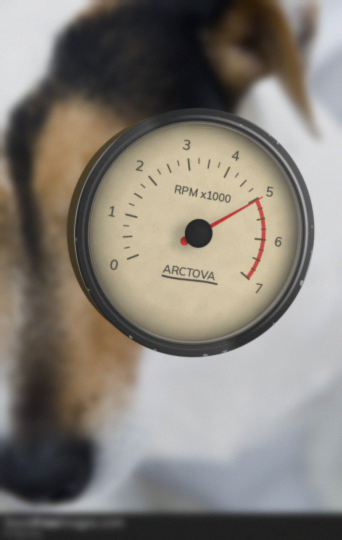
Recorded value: **5000** rpm
